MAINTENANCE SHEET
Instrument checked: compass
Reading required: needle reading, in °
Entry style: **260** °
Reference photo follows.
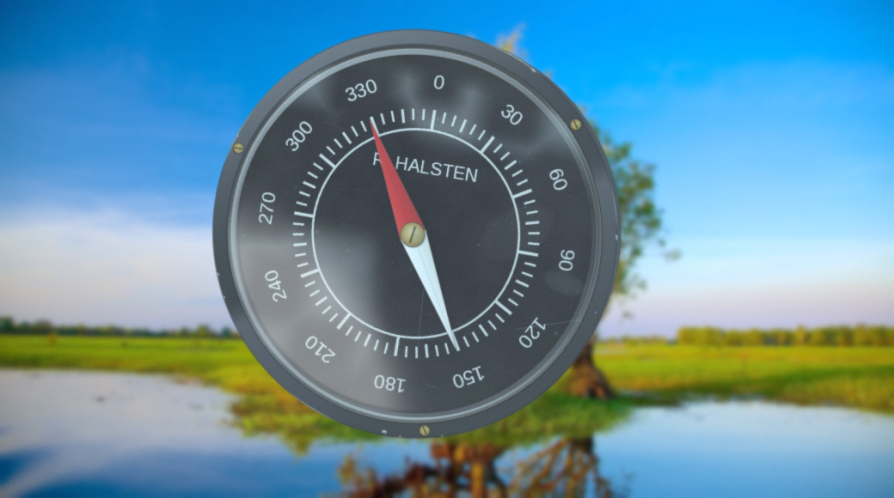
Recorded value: **330** °
